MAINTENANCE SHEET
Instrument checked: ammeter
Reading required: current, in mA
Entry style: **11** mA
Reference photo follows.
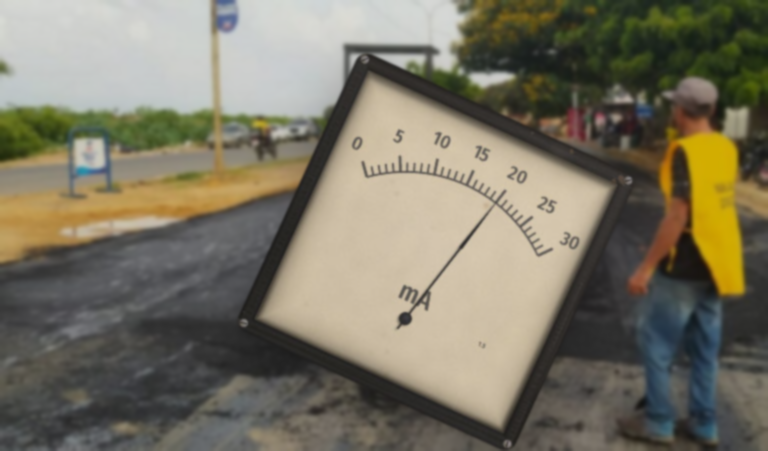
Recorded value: **20** mA
